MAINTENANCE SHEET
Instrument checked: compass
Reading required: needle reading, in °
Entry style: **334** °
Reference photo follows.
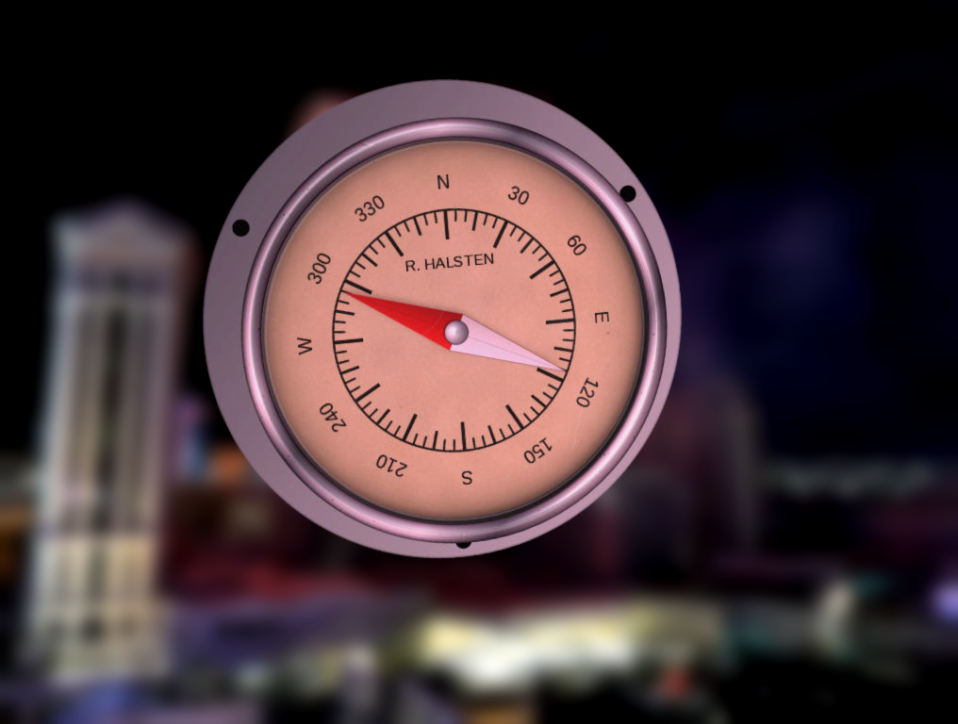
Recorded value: **295** °
